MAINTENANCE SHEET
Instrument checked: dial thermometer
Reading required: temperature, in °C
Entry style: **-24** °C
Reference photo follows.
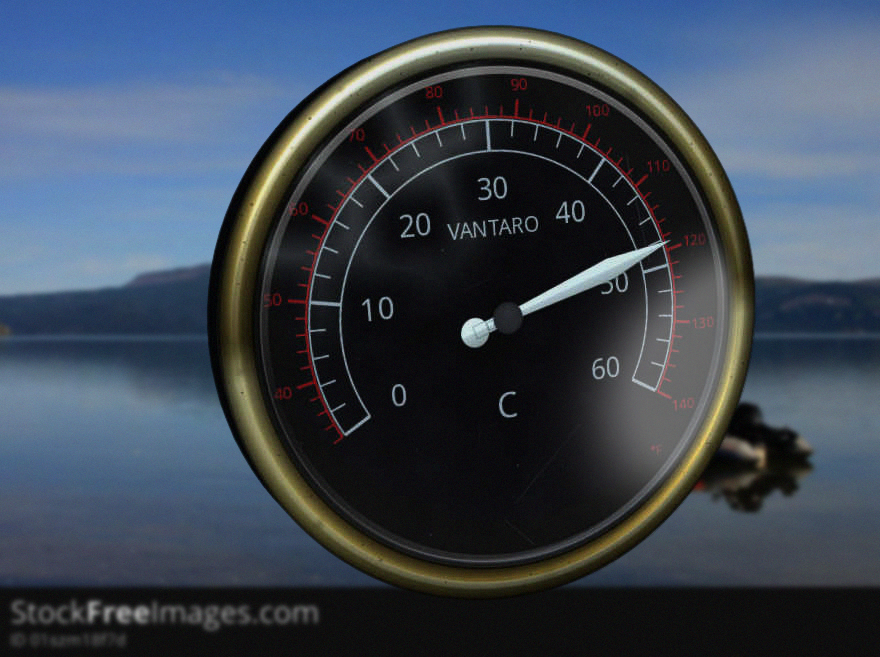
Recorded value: **48** °C
